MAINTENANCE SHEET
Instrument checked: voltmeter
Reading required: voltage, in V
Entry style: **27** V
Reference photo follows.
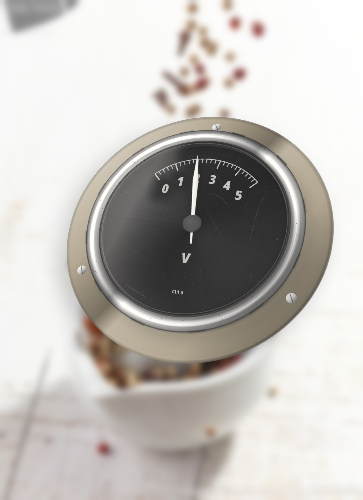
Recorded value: **2** V
